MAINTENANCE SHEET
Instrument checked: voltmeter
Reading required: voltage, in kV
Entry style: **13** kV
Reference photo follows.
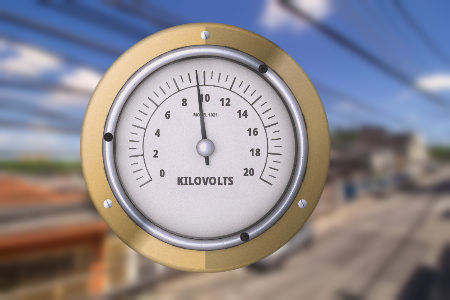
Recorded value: **9.5** kV
